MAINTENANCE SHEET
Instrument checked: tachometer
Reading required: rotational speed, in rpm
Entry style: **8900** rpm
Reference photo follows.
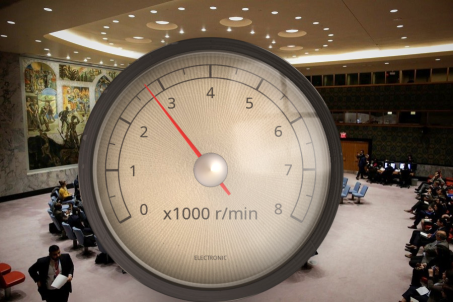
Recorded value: **2750** rpm
